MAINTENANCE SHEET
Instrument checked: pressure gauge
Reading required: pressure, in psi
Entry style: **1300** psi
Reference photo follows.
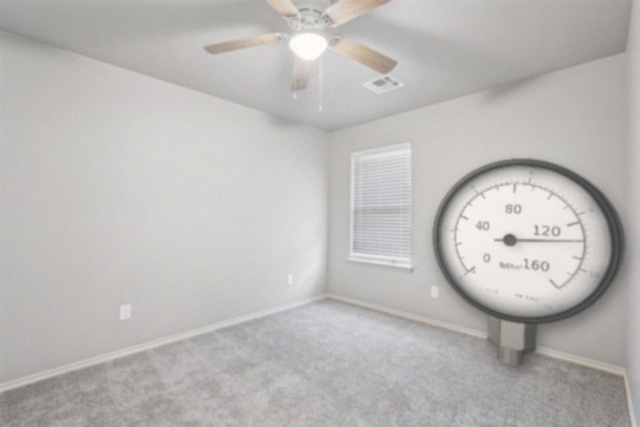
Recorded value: **130** psi
